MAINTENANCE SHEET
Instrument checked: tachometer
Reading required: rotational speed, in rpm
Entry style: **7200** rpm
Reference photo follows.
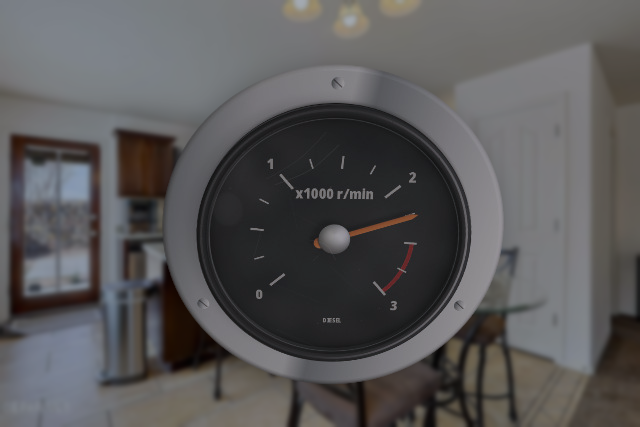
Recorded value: **2250** rpm
